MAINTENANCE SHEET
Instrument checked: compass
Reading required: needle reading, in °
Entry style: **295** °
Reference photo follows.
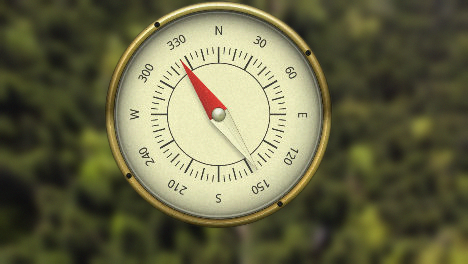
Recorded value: **325** °
